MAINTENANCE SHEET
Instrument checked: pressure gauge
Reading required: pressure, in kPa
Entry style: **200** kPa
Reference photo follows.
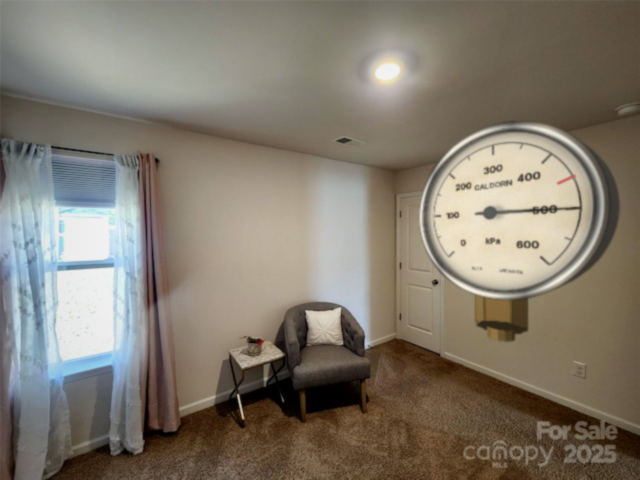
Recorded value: **500** kPa
